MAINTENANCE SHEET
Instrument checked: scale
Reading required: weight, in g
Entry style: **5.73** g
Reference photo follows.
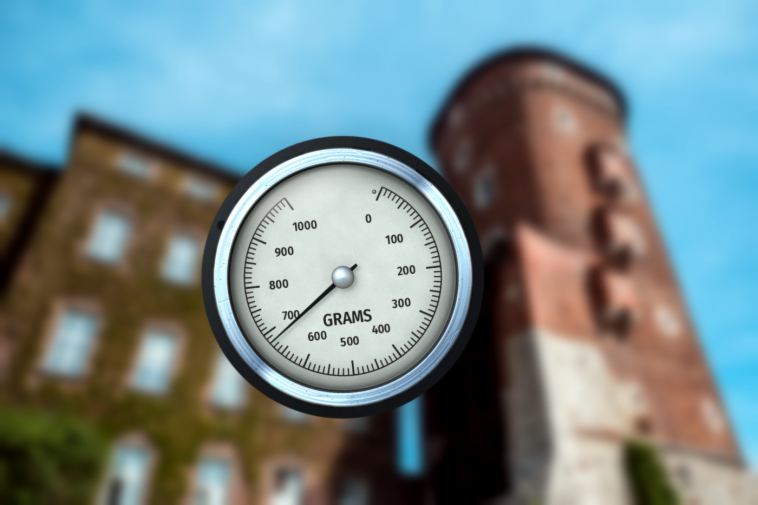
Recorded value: **680** g
